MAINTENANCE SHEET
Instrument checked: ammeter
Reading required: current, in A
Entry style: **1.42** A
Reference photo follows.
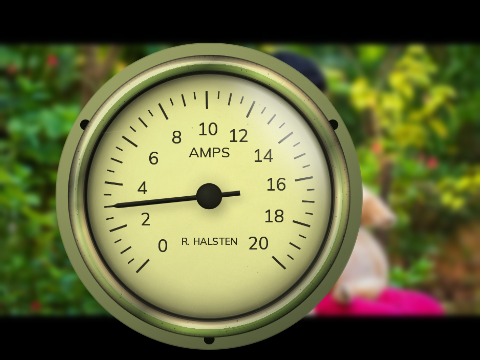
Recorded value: **3** A
